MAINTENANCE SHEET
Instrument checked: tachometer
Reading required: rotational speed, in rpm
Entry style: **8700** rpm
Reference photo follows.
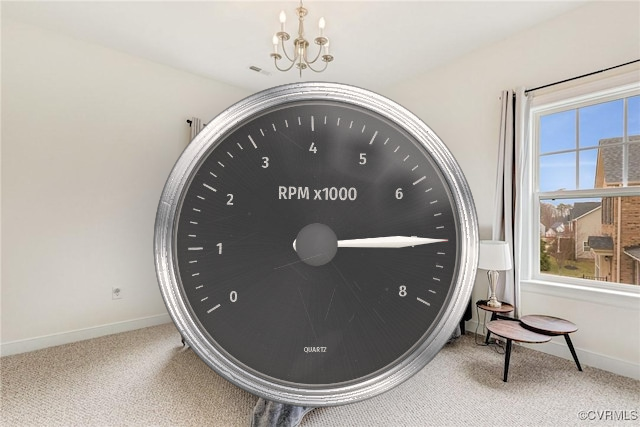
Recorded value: **7000** rpm
